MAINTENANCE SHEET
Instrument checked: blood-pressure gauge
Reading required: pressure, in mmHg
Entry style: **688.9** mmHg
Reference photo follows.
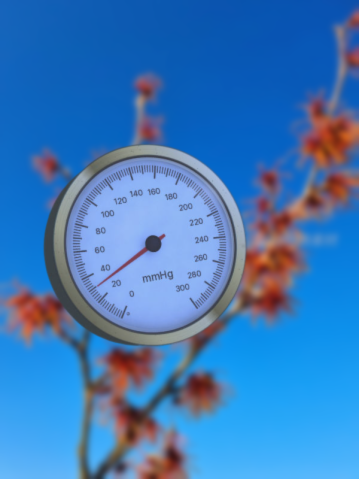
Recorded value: **30** mmHg
